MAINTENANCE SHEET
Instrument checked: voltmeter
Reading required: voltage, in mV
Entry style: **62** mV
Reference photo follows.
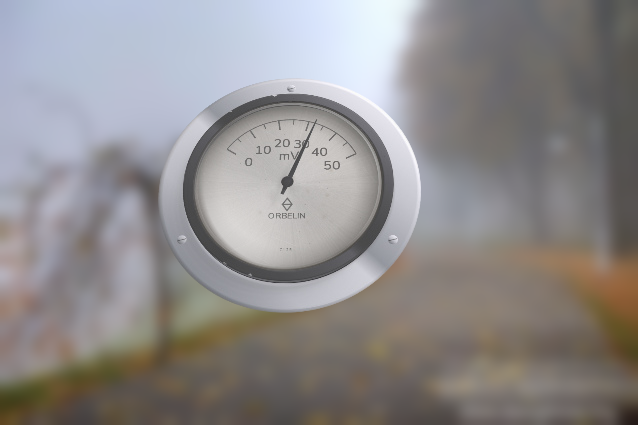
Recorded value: **32.5** mV
